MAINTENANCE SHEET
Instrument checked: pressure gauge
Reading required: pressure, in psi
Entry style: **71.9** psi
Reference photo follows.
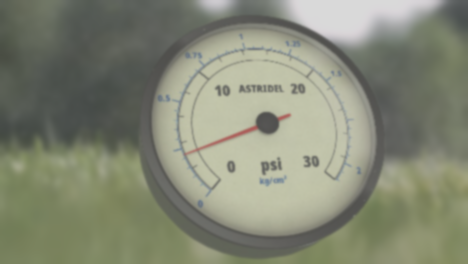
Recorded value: **3** psi
